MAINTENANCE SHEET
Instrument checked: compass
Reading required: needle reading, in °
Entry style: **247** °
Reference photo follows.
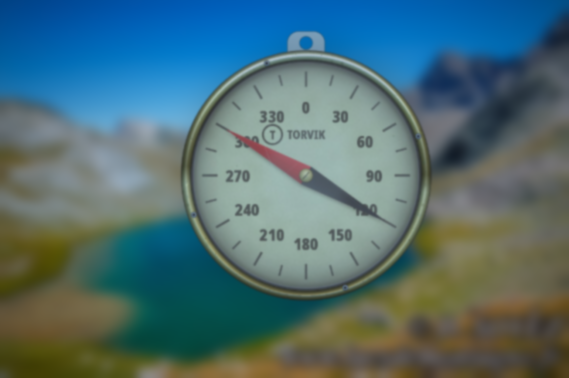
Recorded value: **300** °
